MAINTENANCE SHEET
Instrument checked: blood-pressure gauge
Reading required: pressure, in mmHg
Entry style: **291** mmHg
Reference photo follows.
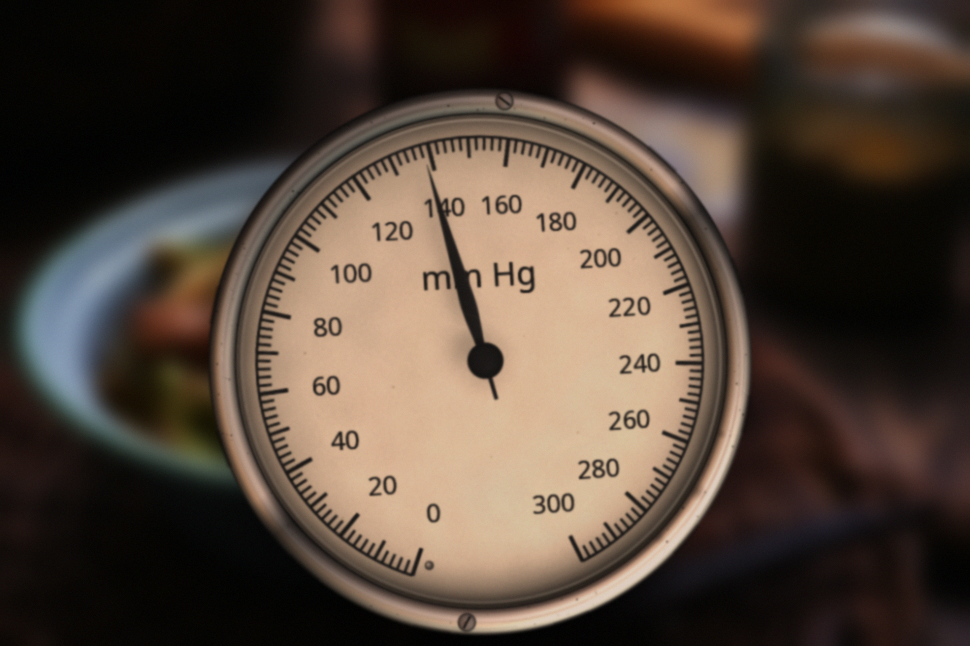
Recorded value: **138** mmHg
